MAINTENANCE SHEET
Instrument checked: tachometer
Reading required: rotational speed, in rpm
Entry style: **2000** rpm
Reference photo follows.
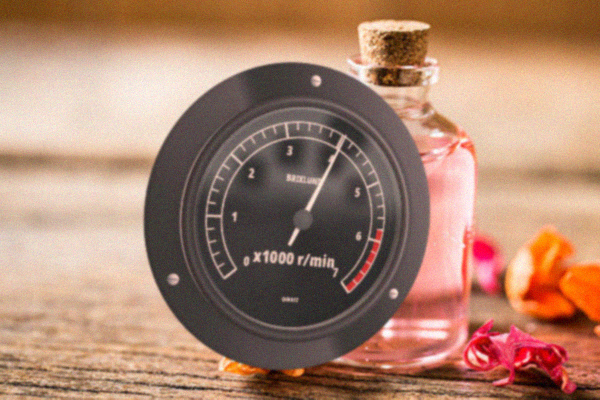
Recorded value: **4000** rpm
